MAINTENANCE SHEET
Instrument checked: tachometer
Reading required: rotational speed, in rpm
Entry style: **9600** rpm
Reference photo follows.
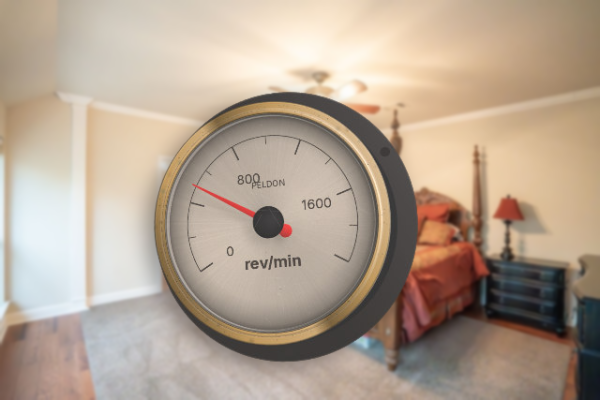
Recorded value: **500** rpm
